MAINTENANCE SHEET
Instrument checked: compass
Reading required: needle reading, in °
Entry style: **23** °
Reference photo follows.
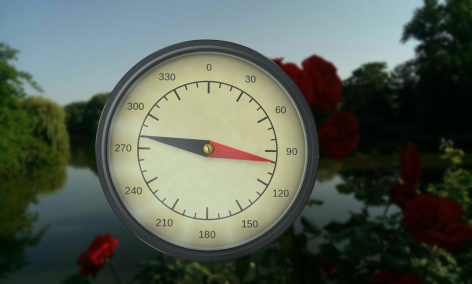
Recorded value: **100** °
